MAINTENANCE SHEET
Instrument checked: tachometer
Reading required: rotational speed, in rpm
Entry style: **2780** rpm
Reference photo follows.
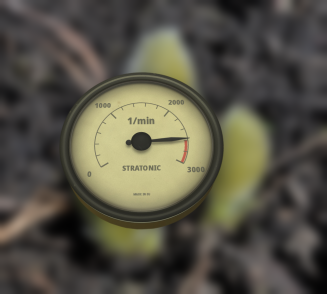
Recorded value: **2600** rpm
